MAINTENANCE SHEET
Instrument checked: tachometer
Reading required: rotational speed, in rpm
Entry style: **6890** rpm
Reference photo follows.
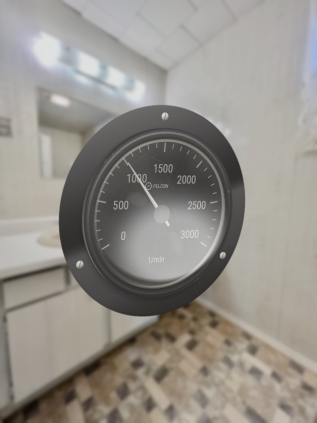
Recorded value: **1000** rpm
